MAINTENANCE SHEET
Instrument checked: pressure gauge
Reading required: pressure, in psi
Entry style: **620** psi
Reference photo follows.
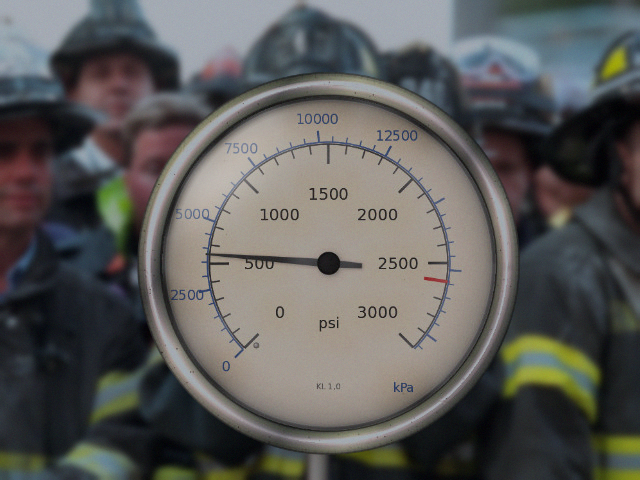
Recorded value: **550** psi
